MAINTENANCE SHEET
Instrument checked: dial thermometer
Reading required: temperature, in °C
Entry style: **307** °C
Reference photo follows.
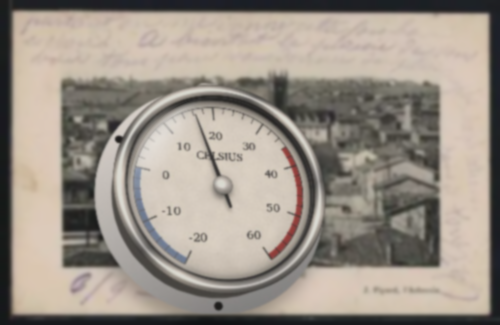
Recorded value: **16** °C
